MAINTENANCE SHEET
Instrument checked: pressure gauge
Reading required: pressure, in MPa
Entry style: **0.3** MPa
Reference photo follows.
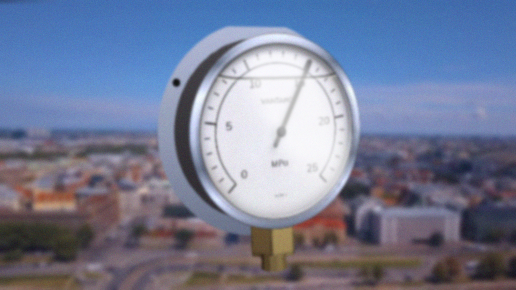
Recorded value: **15** MPa
